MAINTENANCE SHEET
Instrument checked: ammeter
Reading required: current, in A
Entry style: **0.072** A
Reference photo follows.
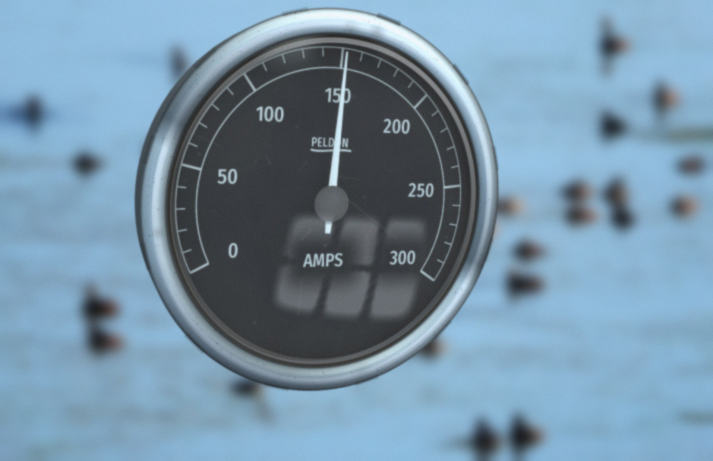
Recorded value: **150** A
